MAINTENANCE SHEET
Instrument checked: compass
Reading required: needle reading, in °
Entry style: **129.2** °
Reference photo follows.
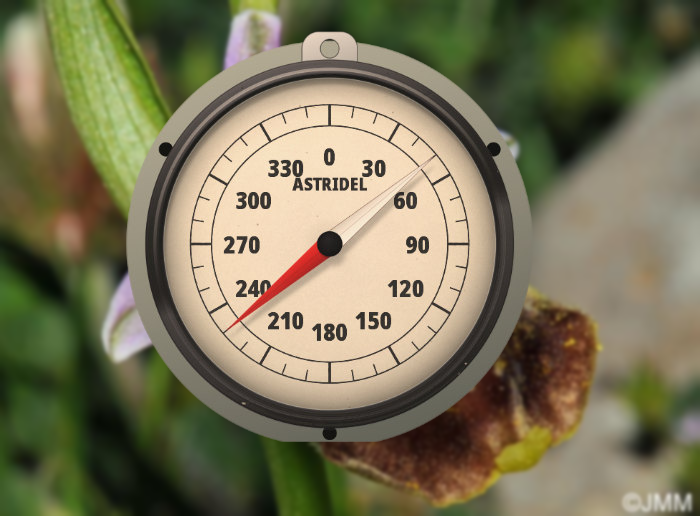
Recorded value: **230** °
